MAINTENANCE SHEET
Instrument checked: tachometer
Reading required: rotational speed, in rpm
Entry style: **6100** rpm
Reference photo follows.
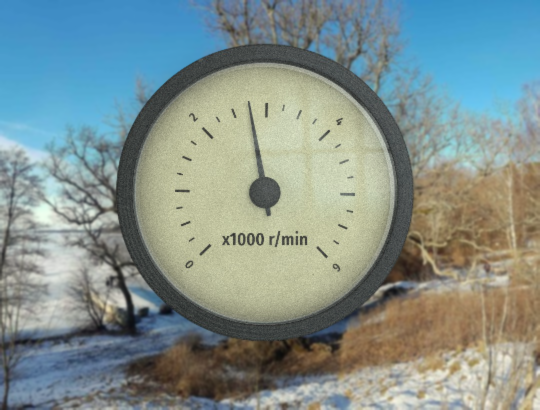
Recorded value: **2750** rpm
